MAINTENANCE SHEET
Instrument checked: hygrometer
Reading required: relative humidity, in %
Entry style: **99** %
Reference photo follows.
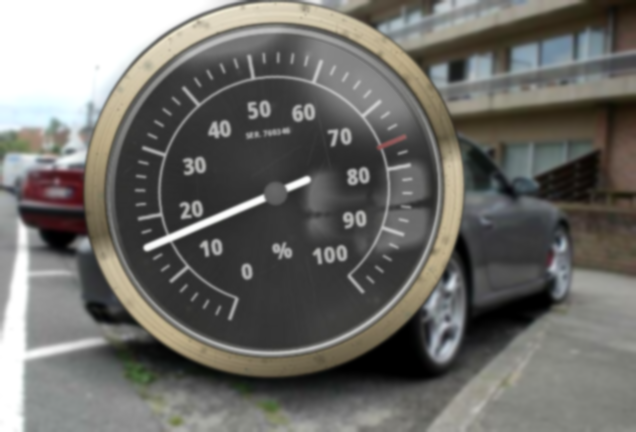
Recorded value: **16** %
